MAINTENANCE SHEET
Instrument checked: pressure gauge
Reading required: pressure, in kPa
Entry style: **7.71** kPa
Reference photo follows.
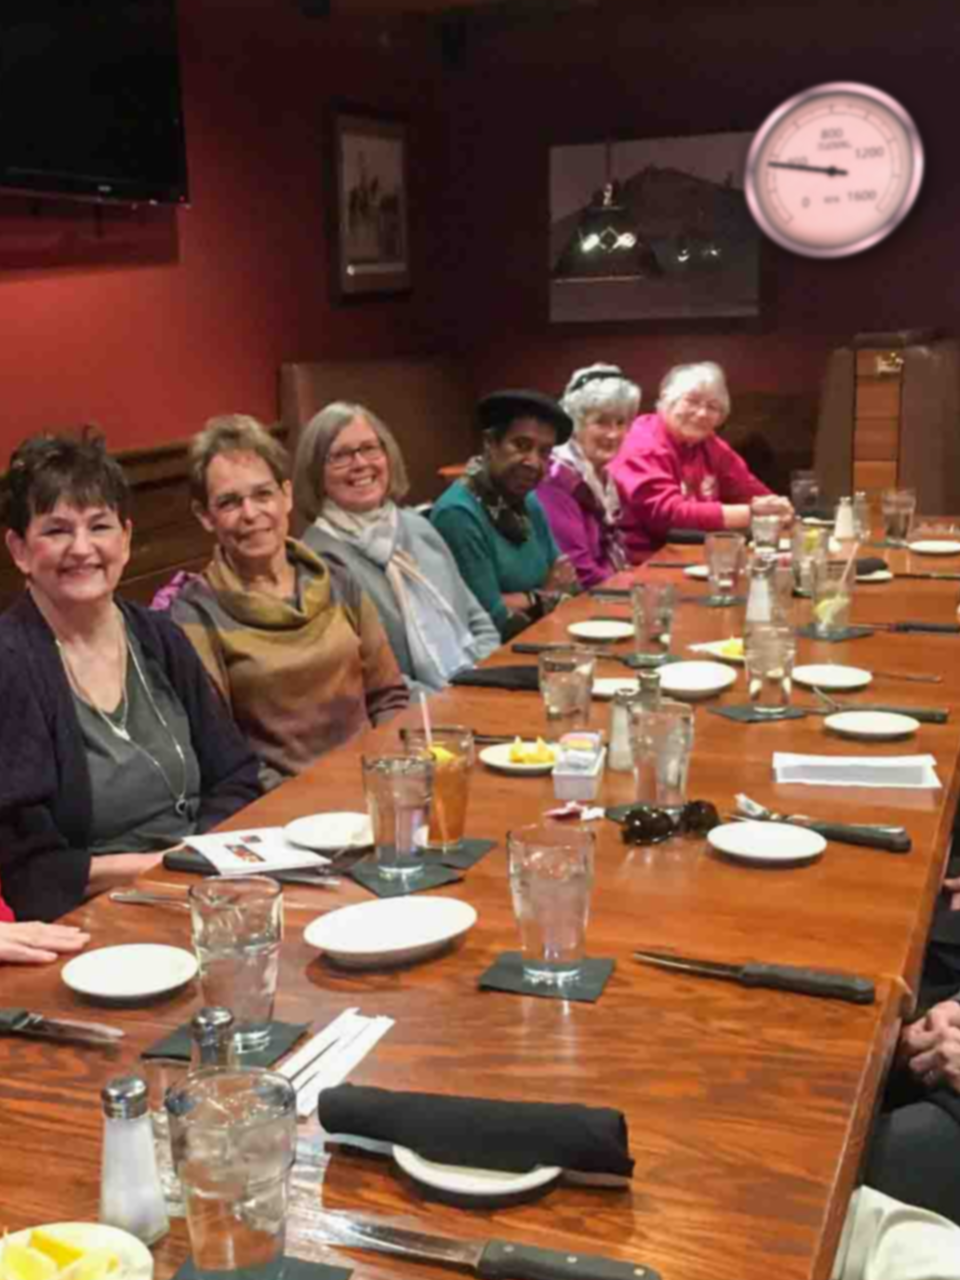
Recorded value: **350** kPa
